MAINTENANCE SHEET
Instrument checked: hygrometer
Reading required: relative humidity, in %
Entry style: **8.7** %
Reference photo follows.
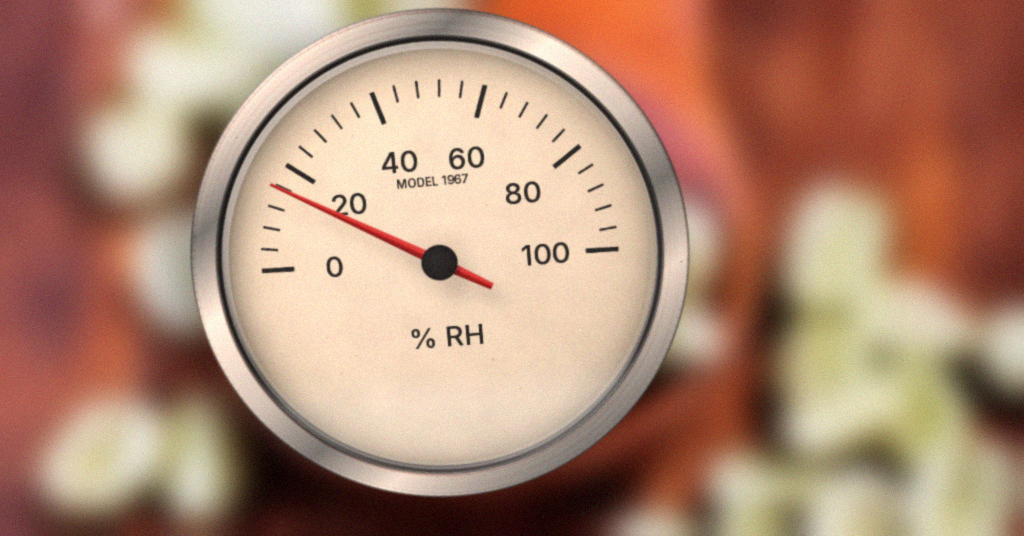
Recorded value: **16** %
